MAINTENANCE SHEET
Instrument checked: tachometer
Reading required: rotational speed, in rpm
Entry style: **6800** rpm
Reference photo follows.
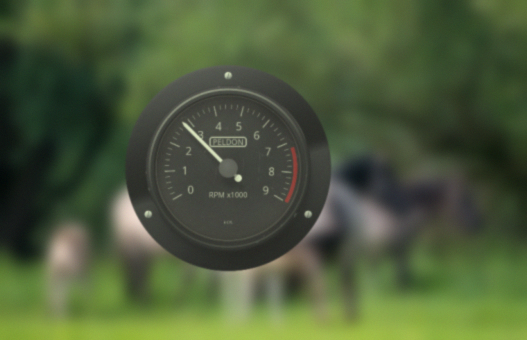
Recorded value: **2800** rpm
